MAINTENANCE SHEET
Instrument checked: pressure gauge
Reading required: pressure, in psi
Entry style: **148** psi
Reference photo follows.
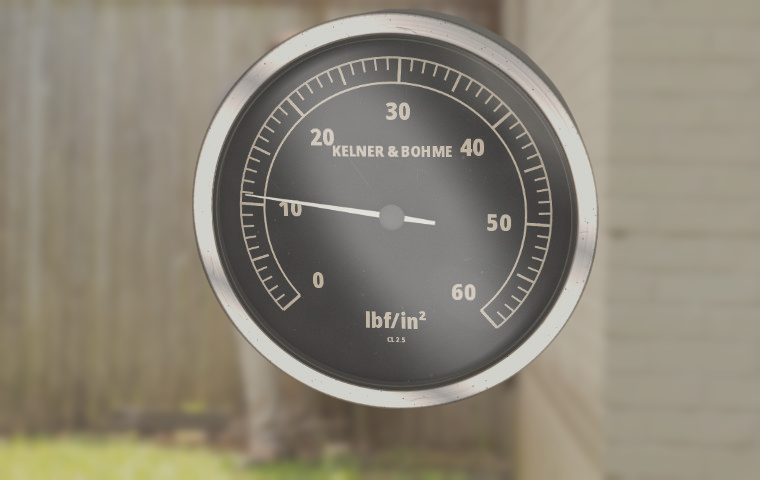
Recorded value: **11** psi
